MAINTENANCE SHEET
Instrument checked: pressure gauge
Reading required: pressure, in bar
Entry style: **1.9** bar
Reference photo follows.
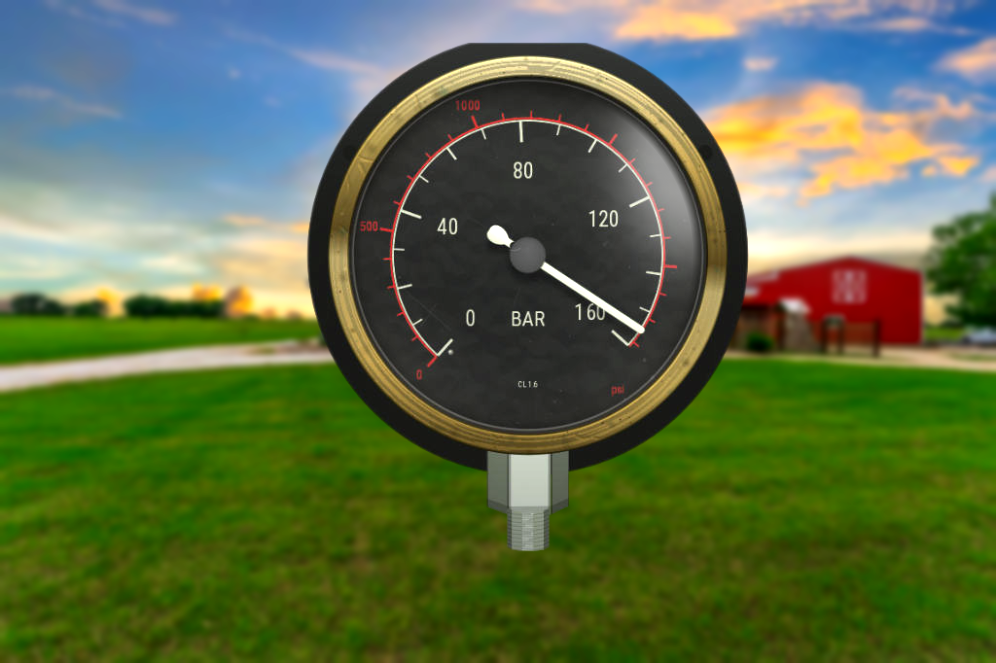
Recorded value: **155** bar
